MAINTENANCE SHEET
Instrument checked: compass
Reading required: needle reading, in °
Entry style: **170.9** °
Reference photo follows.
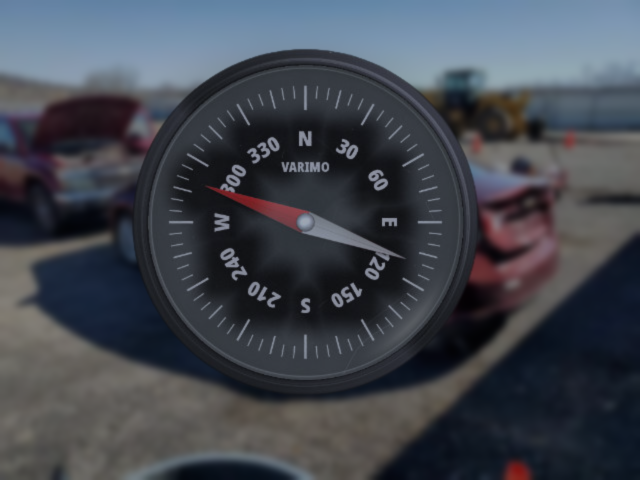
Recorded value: **290** °
